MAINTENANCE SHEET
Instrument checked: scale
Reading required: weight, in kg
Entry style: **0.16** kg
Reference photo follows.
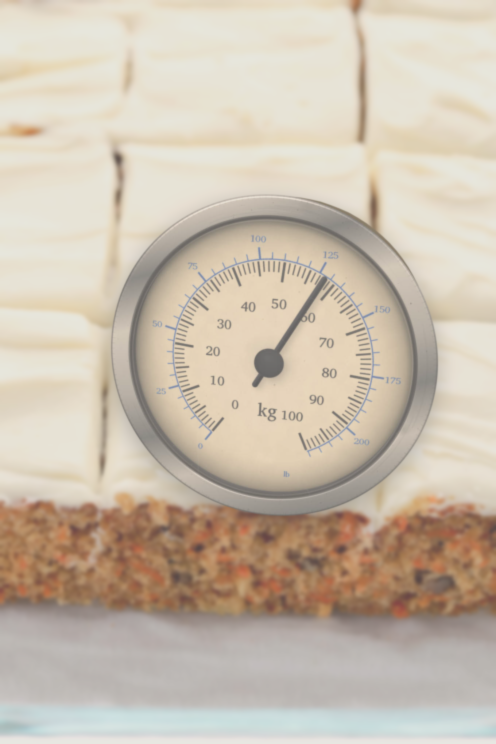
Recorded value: **58** kg
